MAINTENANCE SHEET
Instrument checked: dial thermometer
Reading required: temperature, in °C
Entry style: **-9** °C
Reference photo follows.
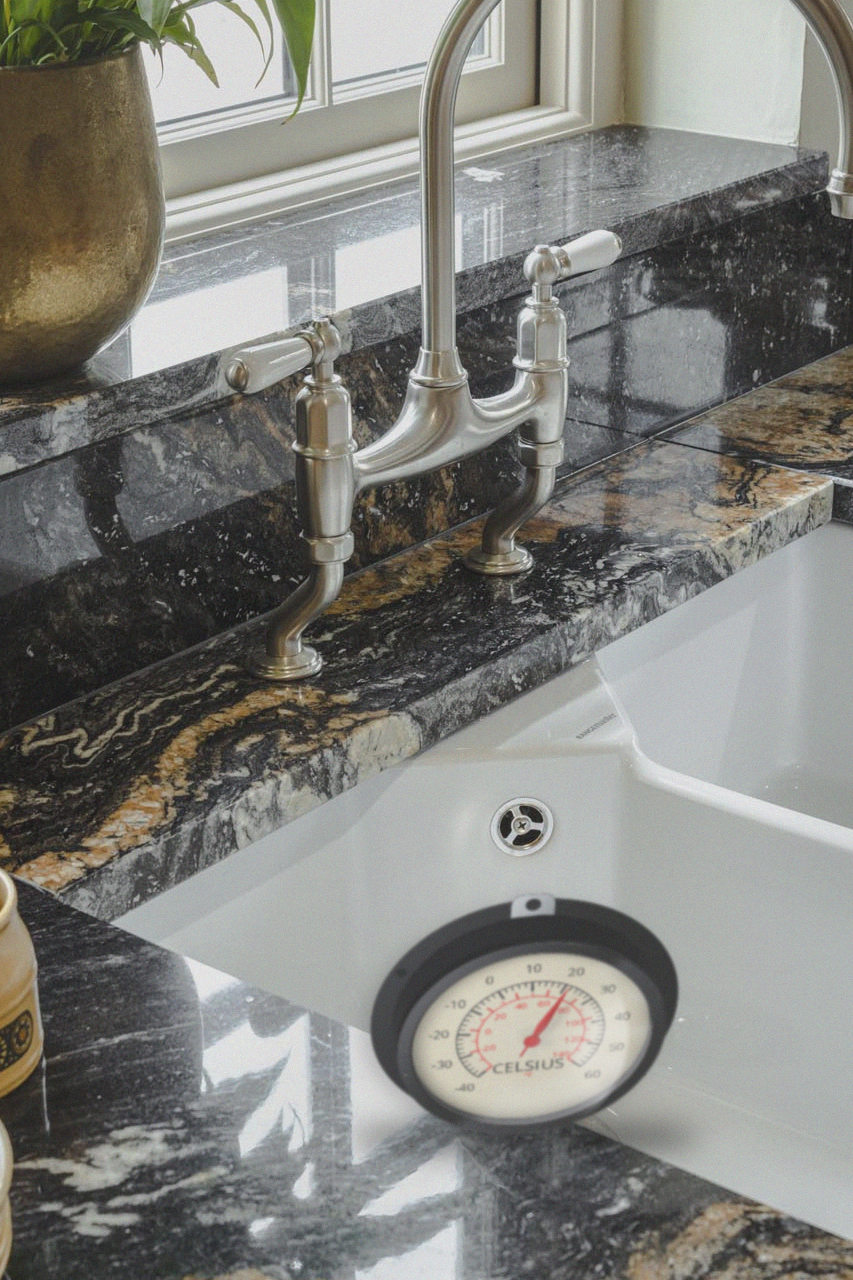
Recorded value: **20** °C
